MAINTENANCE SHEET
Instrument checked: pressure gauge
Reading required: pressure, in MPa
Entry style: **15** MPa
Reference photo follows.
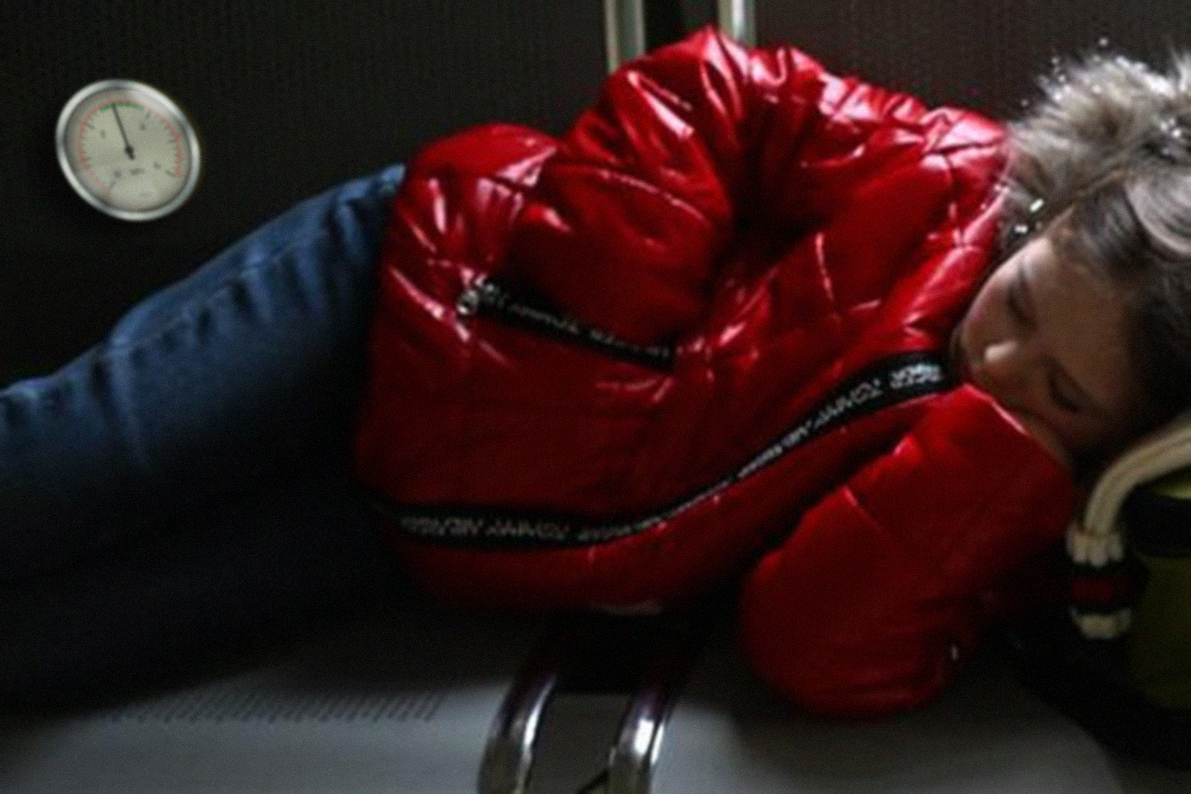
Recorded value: **3** MPa
